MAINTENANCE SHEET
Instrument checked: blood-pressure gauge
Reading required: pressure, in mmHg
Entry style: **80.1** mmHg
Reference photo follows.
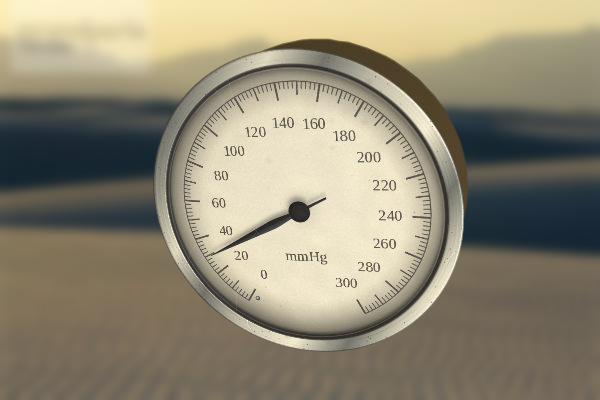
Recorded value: **30** mmHg
